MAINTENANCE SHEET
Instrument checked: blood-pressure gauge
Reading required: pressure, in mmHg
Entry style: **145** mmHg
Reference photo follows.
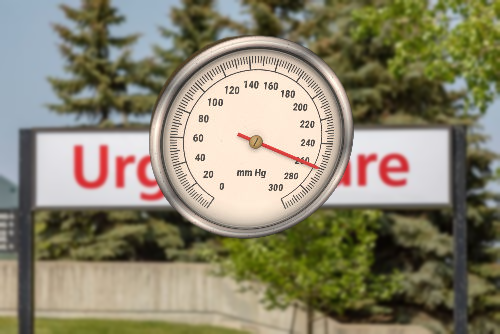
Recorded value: **260** mmHg
